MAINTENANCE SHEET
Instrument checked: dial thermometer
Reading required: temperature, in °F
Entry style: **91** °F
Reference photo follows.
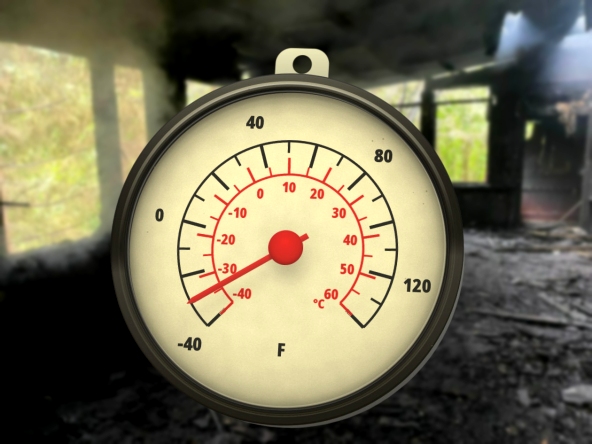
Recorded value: **-30** °F
